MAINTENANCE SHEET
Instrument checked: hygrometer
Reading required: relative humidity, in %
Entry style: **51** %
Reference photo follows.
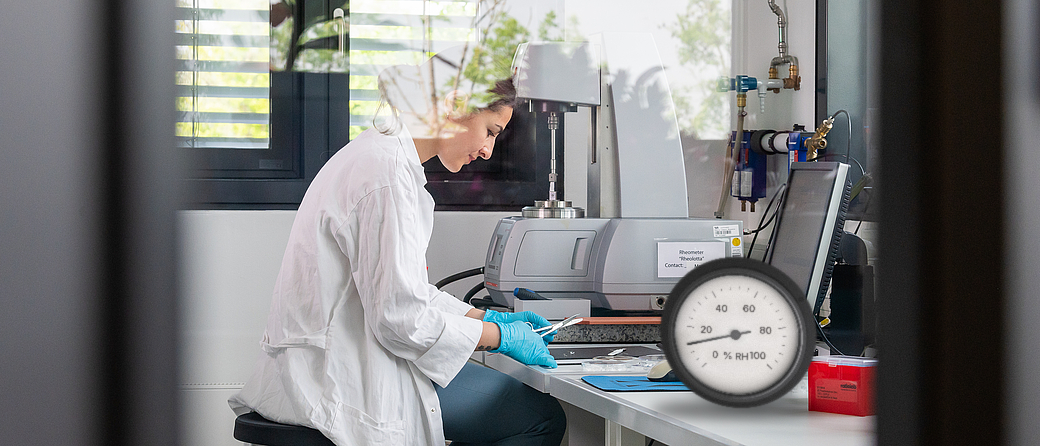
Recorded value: **12** %
